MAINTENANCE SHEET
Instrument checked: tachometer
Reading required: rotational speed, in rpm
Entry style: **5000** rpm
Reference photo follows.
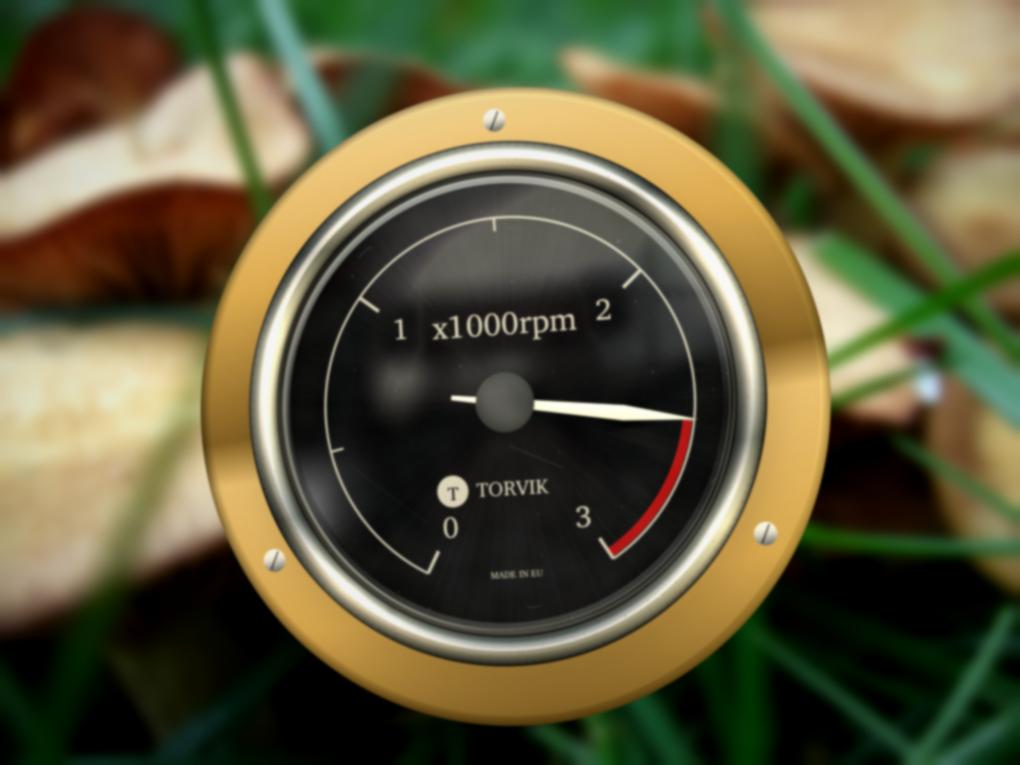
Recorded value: **2500** rpm
